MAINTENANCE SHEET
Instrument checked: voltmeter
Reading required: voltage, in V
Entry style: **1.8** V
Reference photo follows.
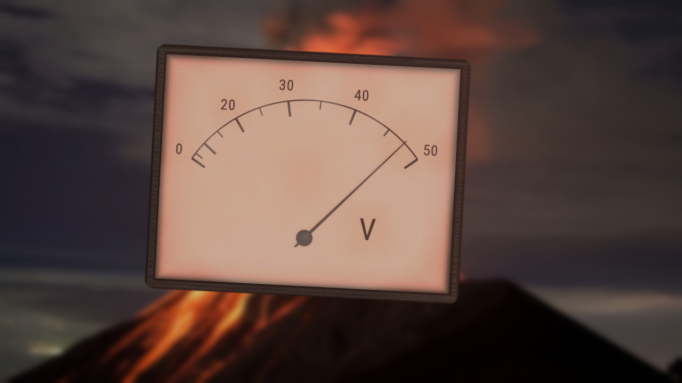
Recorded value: **47.5** V
